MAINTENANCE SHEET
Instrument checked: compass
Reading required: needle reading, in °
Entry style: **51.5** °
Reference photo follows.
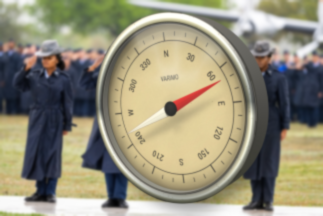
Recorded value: **70** °
